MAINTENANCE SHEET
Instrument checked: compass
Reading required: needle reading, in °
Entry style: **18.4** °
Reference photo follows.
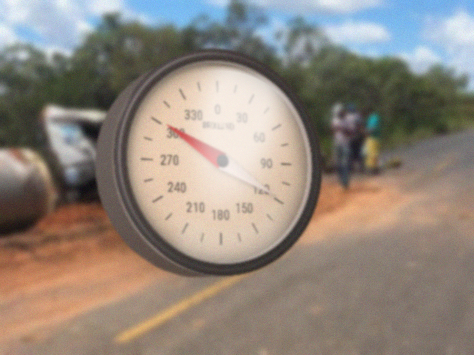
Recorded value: **300** °
